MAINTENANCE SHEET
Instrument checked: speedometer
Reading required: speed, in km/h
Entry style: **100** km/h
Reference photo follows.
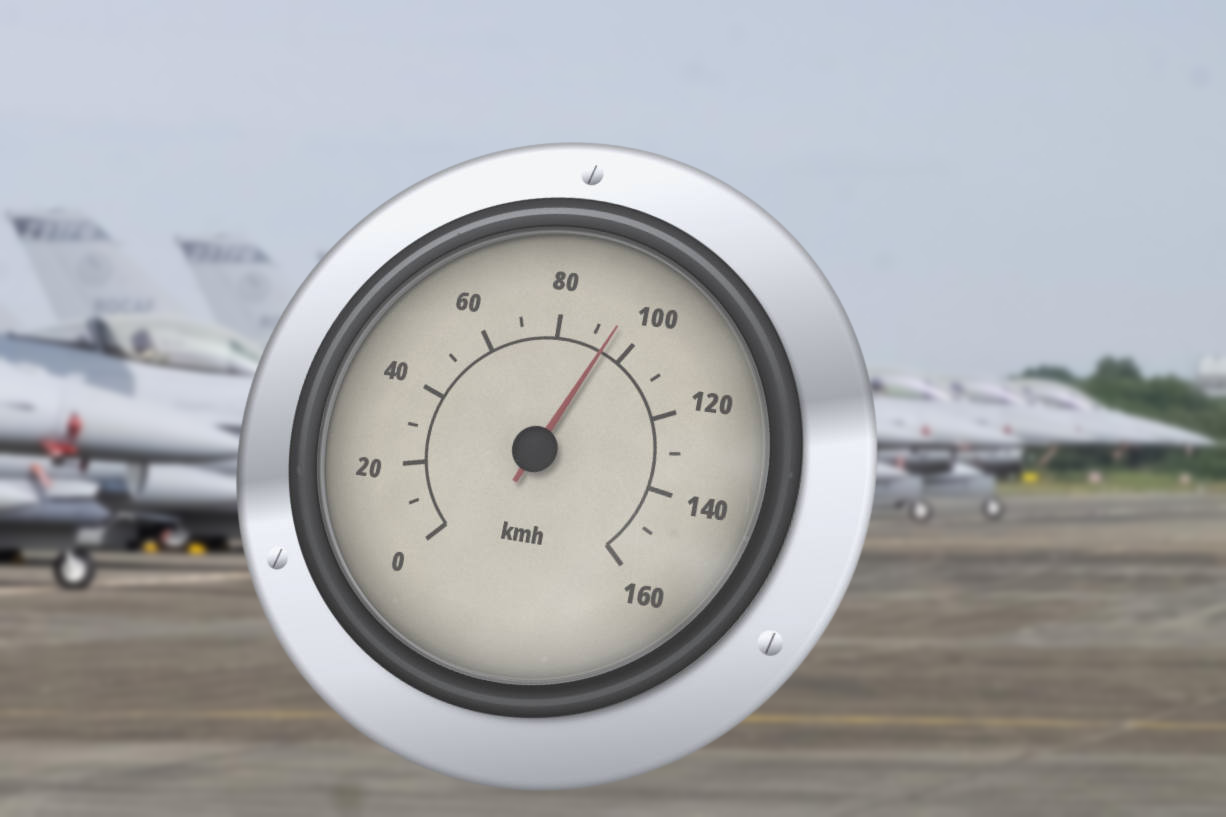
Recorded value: **95** km/h
